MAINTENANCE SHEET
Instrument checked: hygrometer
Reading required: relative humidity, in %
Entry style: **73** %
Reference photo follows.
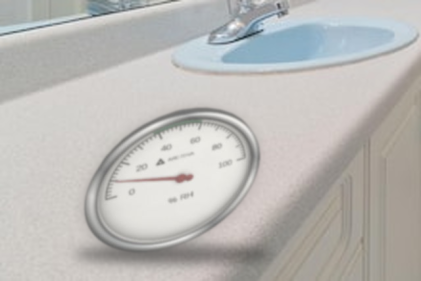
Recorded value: **10** %
